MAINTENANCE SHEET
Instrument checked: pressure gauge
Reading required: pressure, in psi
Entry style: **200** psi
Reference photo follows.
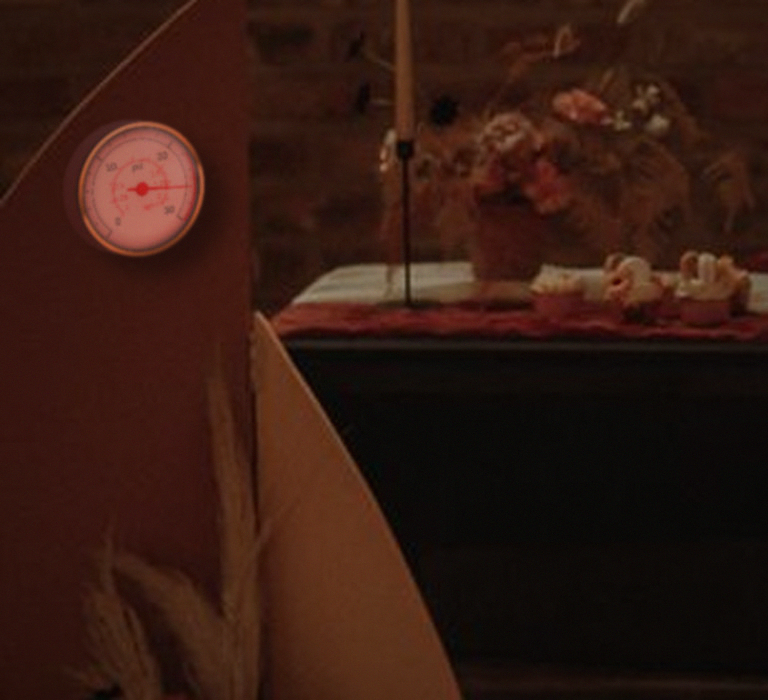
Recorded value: **26** psi
